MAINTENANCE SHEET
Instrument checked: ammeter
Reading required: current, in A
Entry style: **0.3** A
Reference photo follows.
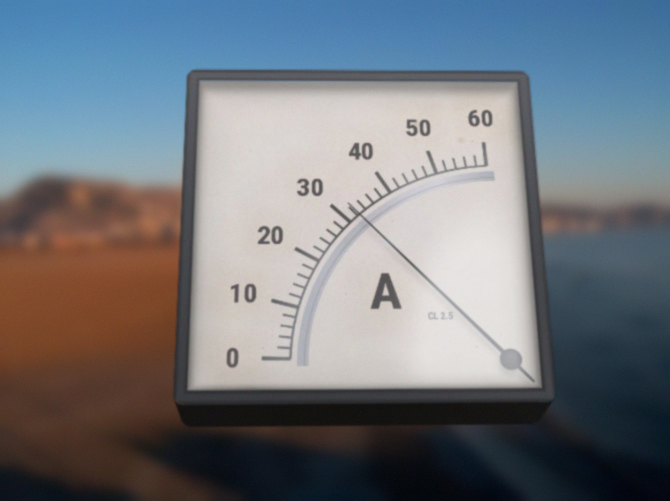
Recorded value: **32** A
